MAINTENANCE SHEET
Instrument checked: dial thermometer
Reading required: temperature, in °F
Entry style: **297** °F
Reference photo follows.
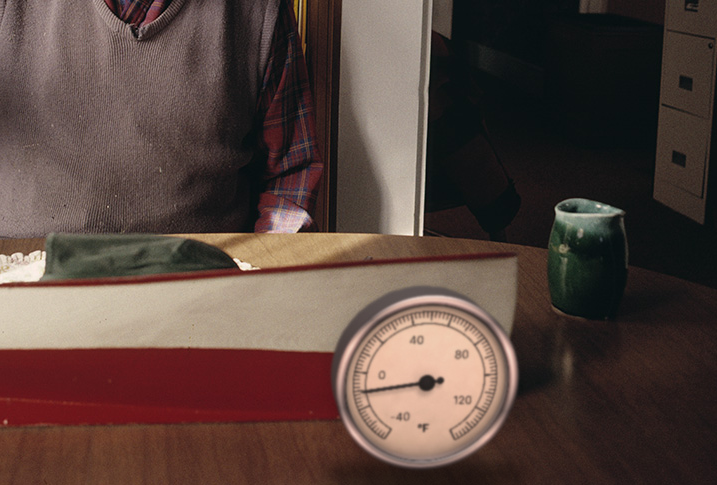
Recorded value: **-10** °F
